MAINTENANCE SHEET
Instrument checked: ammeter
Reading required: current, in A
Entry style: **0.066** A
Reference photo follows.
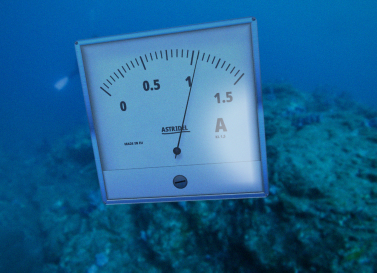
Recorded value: **1.05** A
